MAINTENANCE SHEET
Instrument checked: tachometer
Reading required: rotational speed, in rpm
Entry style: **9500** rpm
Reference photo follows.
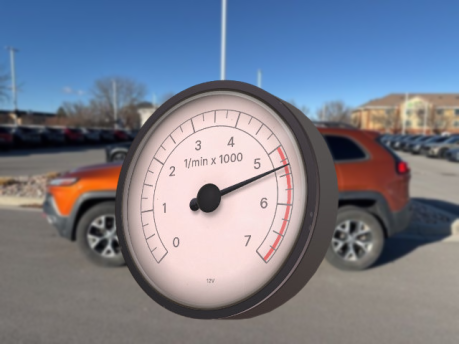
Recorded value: **5375** rpm
